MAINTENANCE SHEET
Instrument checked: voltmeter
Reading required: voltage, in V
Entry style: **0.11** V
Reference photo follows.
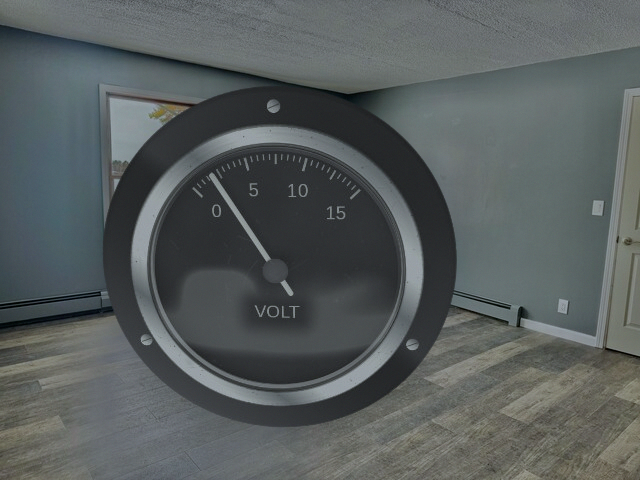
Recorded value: **2** V
